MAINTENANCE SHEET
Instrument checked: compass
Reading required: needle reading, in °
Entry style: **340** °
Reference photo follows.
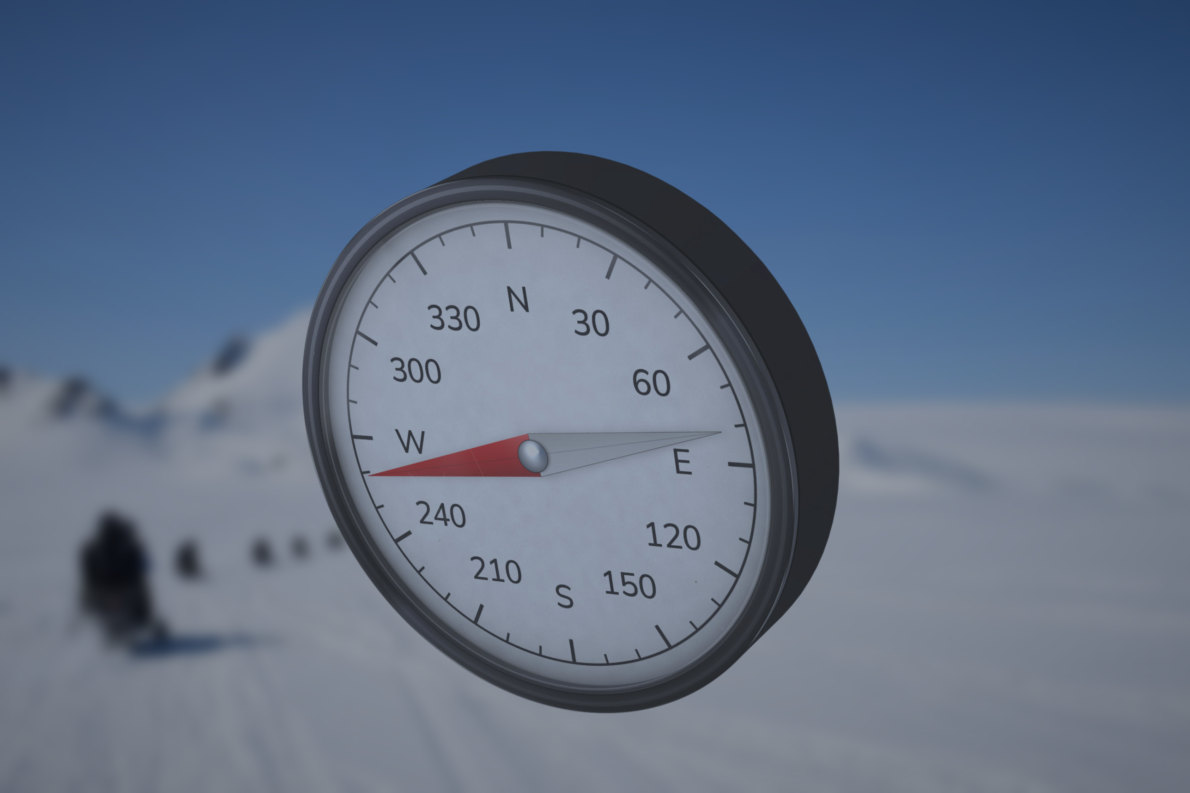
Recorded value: **260** °
